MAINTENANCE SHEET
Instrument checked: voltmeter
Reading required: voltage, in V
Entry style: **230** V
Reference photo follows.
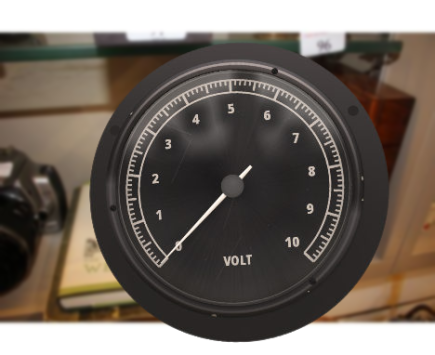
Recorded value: **0** V
